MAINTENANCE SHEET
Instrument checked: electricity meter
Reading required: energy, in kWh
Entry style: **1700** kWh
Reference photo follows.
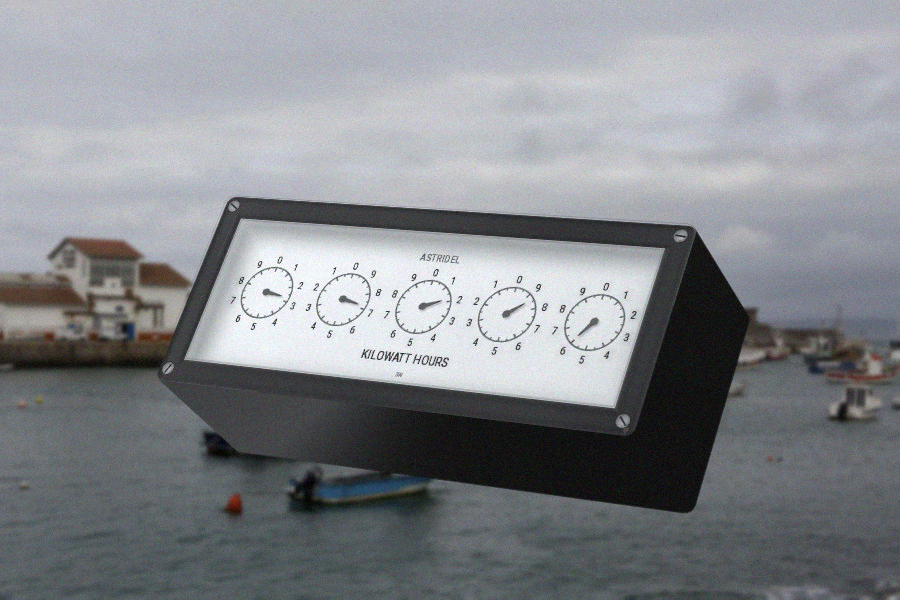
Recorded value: **27186** kWh
